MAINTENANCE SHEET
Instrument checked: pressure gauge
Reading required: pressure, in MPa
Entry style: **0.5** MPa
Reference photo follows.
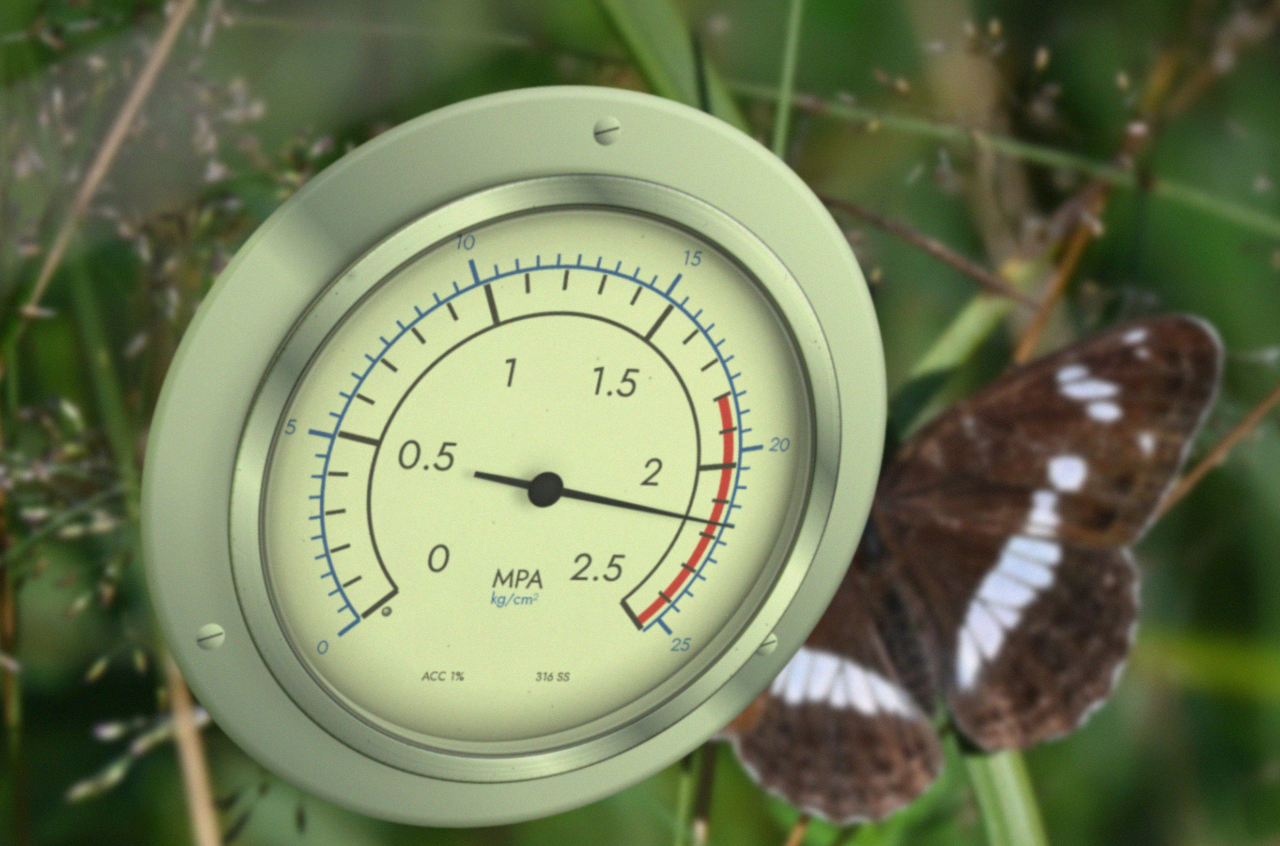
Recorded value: **2.15** MPa
